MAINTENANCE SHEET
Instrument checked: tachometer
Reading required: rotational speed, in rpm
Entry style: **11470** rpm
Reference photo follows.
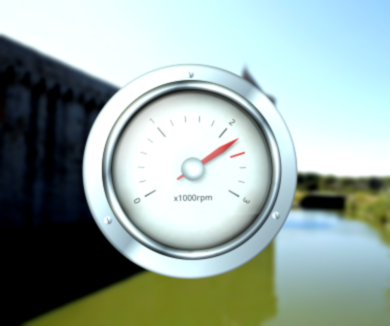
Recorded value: **2200** rpm
